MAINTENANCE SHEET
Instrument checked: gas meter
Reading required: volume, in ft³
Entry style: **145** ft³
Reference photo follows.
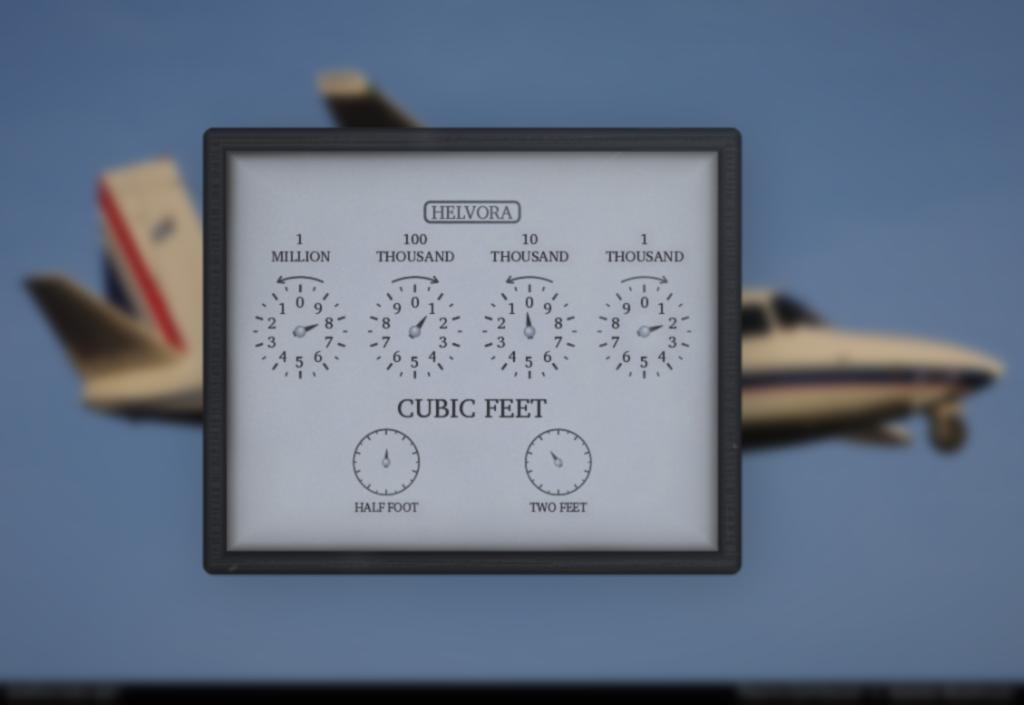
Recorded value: **810200** ft³
